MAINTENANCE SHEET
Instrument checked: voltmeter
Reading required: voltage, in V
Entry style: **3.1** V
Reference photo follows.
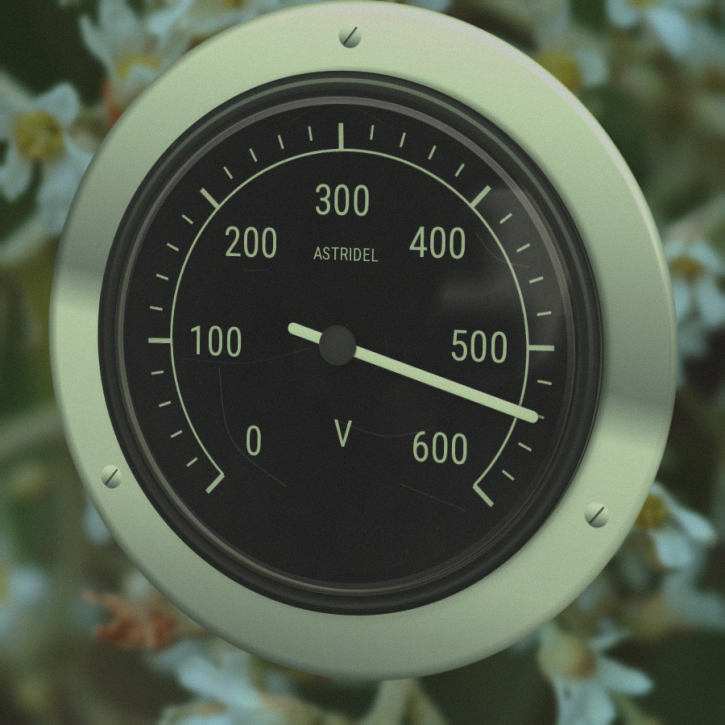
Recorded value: **540** V
